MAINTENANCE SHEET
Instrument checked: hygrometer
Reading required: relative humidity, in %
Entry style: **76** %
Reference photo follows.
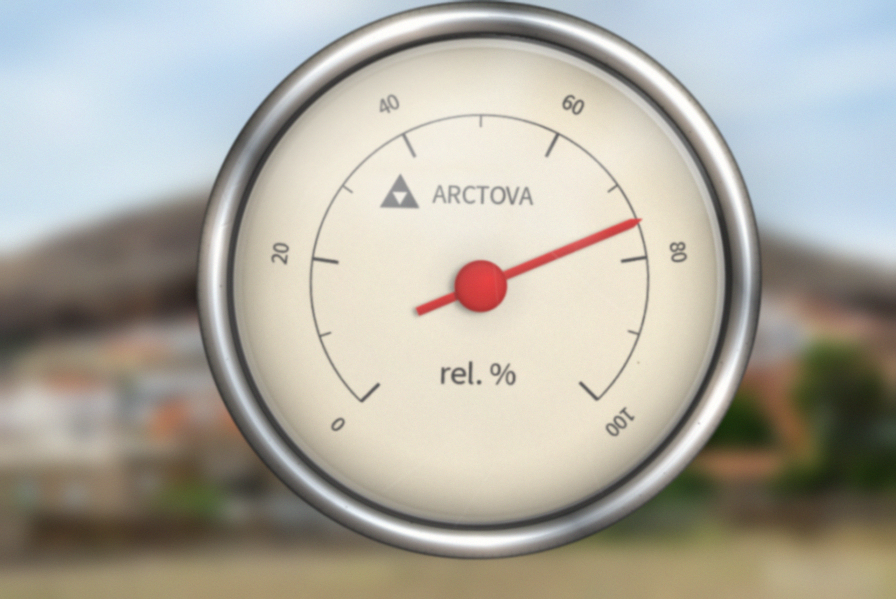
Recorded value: **75** %
